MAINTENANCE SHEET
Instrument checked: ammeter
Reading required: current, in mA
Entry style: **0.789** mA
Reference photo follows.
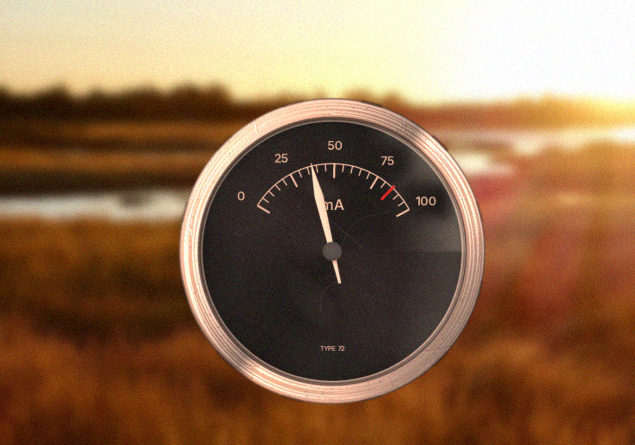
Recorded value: **37.5** mA
